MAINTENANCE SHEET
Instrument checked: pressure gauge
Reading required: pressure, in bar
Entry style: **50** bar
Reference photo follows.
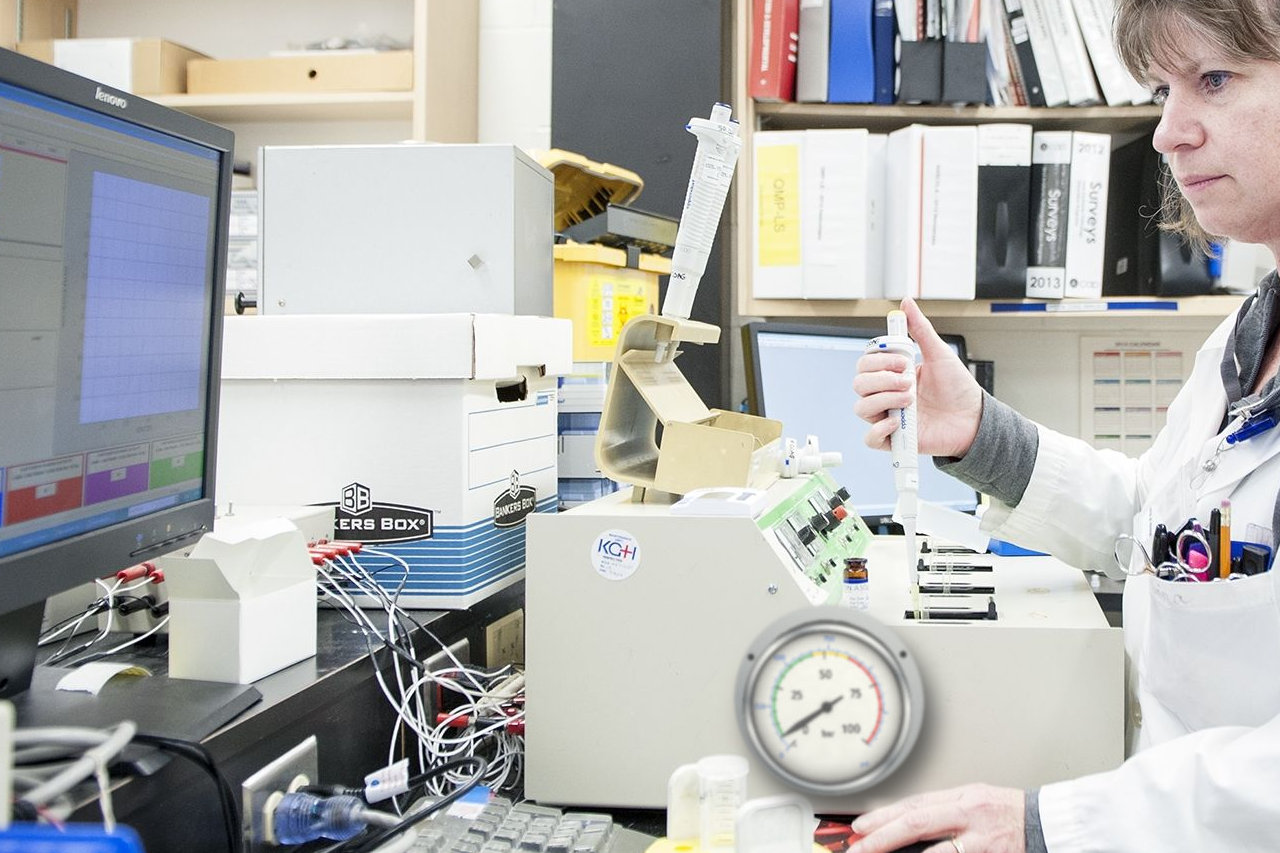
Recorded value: **5** bar
